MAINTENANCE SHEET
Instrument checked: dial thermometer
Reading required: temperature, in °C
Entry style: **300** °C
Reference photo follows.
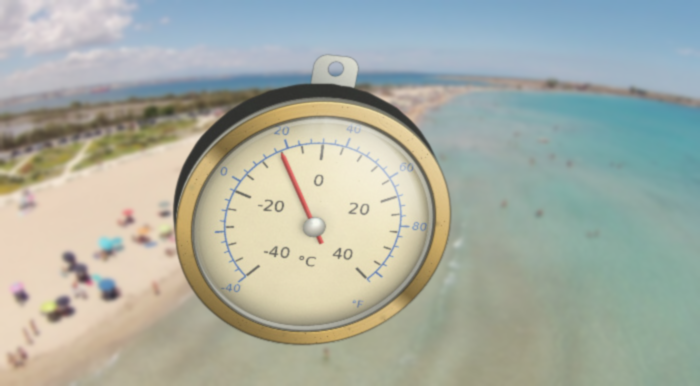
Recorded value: **-8** °C
